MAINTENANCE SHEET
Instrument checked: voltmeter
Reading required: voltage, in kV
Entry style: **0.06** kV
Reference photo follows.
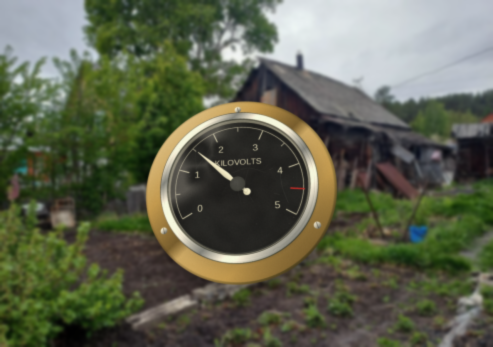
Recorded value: **1.5** kV
